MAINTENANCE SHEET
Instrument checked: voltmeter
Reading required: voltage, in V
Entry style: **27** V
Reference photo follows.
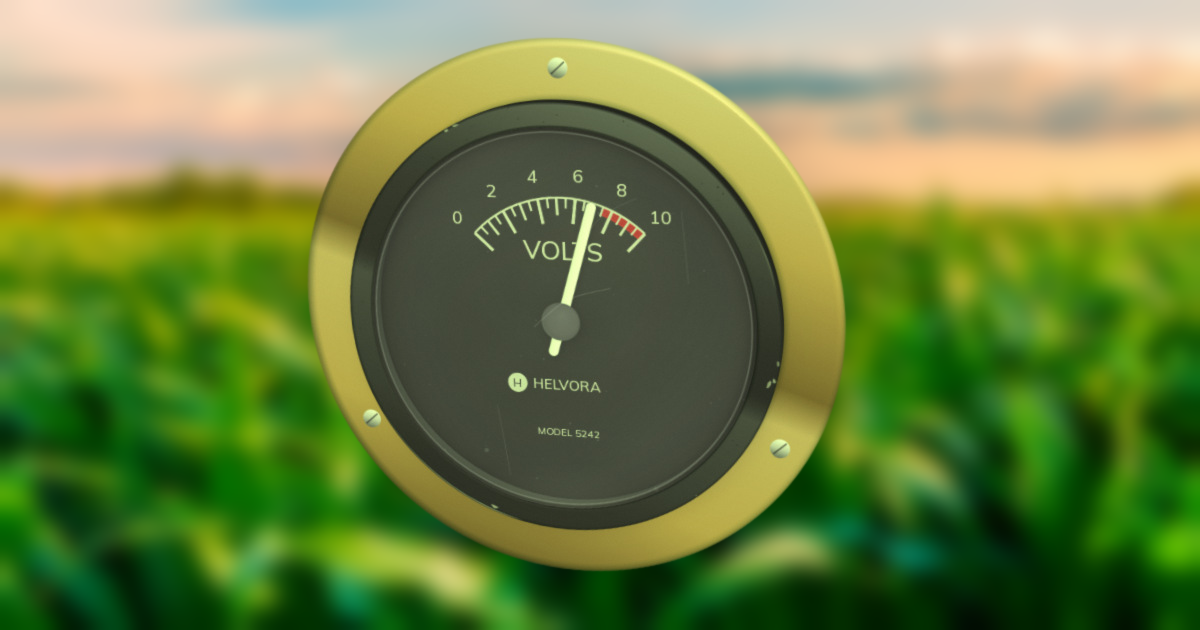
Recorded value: **7** V
